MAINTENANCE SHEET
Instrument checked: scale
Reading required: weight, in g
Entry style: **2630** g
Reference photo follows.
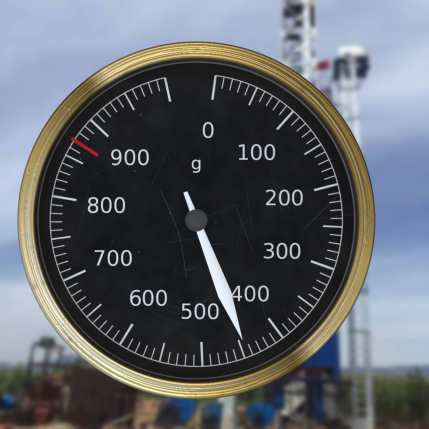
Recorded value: **445** g
